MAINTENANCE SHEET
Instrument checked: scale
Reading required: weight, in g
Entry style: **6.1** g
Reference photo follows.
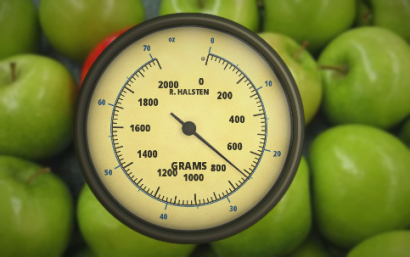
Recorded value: **720** g
